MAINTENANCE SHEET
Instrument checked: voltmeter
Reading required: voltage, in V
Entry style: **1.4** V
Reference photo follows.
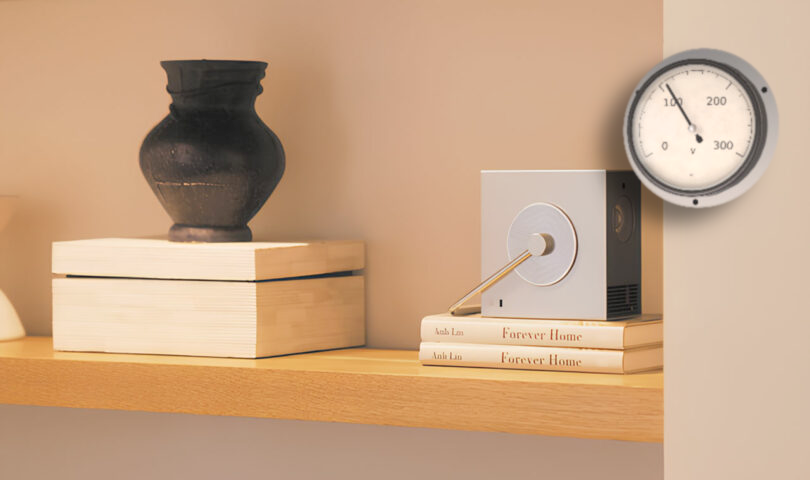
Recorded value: **110** V
